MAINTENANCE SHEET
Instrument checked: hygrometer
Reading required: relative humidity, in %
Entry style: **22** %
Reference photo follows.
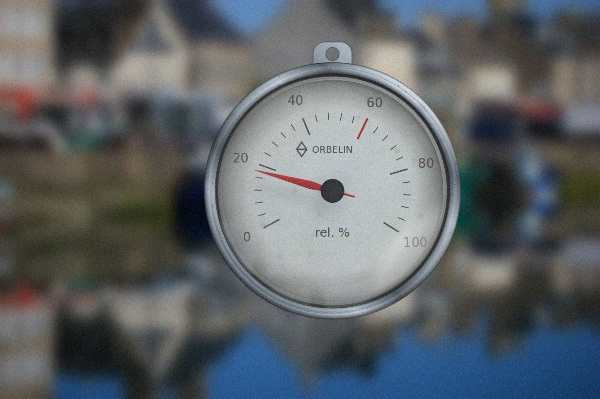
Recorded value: **18** %
